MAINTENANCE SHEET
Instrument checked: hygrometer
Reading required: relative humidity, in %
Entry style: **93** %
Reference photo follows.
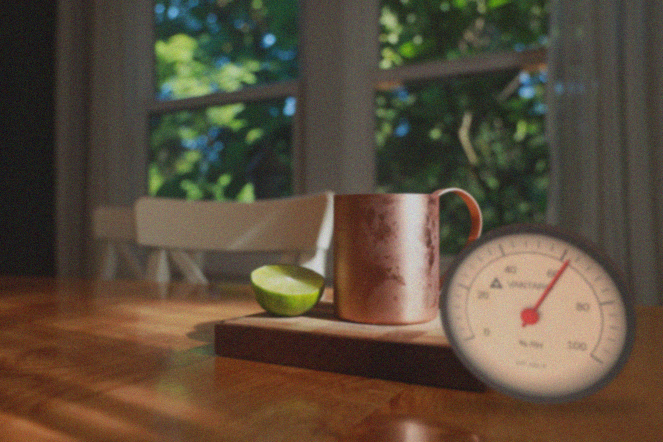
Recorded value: **62** %
